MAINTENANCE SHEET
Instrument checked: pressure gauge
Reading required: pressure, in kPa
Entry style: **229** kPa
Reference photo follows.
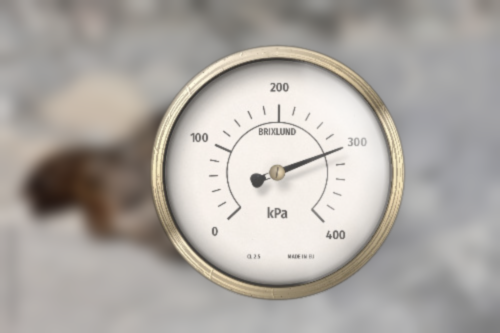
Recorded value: **300** kPa
